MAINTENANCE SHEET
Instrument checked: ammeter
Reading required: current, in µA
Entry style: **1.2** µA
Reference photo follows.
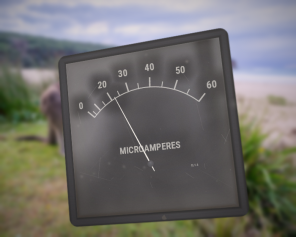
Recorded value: **22.5** µA
